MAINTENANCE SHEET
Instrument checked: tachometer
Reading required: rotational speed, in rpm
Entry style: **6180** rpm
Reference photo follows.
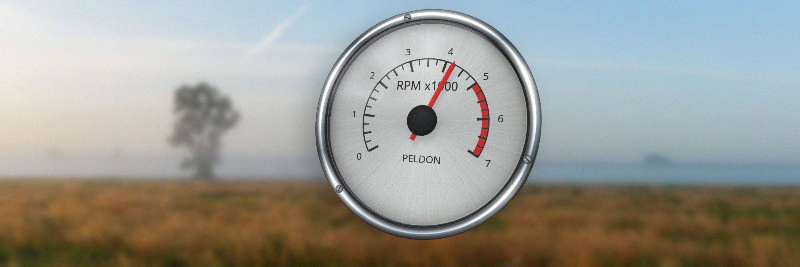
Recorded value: **4250** rpm
